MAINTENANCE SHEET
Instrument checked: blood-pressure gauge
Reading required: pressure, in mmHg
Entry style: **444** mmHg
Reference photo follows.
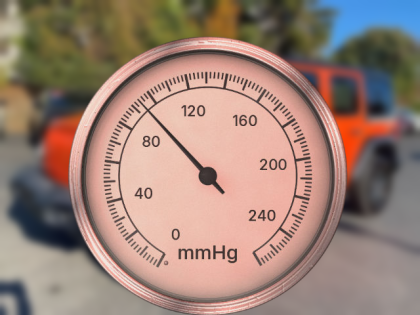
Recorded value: **94** mmHg
